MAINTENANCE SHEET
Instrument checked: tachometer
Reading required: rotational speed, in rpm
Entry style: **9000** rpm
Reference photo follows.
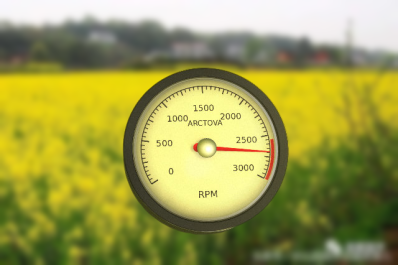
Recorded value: **2700** rpm
